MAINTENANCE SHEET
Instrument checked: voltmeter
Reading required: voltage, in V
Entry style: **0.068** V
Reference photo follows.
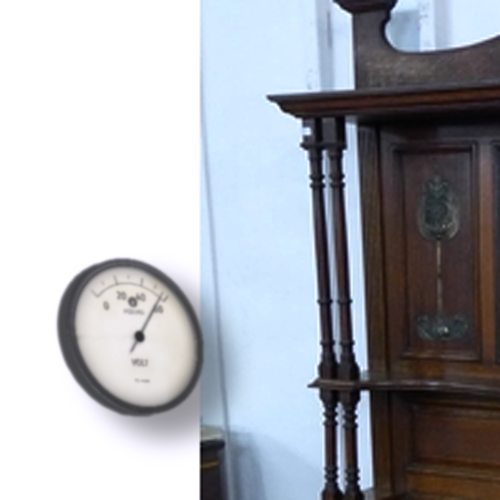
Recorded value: **55** V
